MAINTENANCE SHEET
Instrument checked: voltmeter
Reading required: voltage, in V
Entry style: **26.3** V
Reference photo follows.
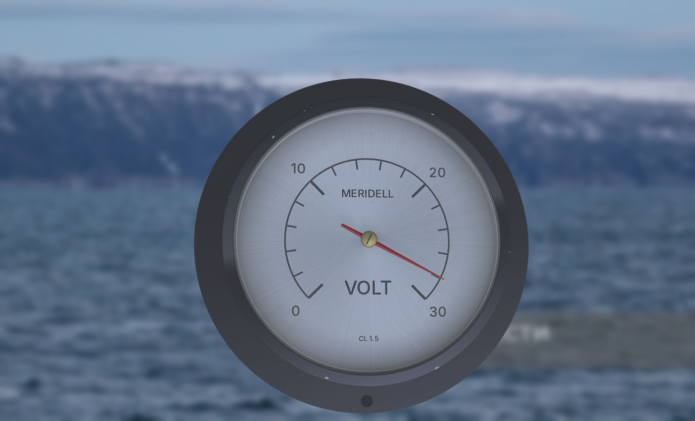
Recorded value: **28** V
